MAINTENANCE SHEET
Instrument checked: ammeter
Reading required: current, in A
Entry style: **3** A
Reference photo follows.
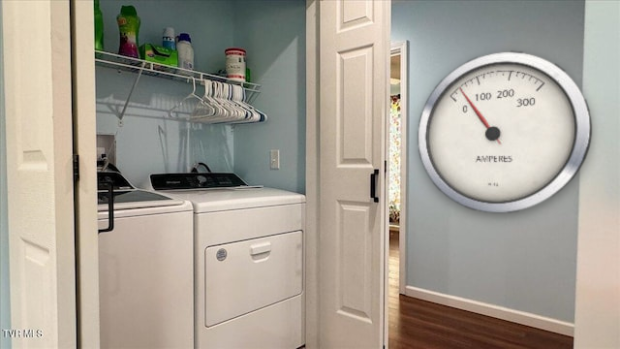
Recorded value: **40** A
